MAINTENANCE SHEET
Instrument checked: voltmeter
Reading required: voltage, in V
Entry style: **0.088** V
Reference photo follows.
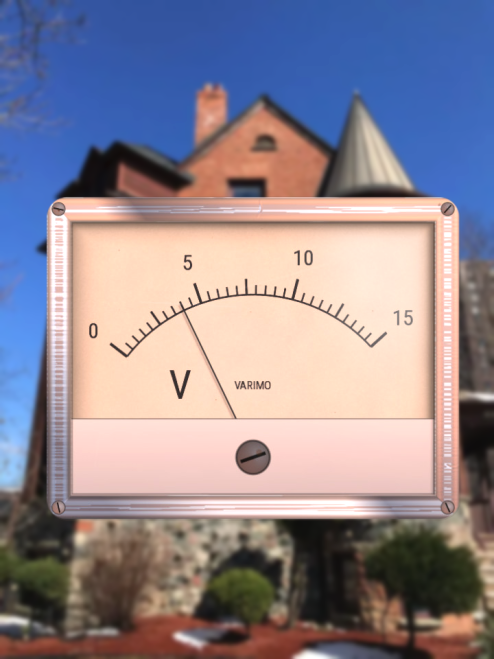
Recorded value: **4** V
